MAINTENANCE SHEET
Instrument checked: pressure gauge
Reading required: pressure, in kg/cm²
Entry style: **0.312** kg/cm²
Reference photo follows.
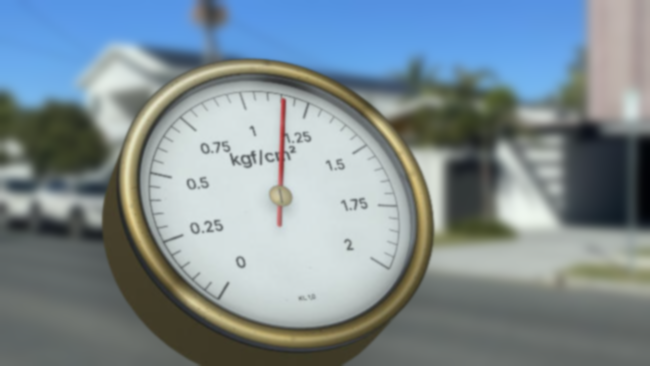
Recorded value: **1.15** kg/cm²
